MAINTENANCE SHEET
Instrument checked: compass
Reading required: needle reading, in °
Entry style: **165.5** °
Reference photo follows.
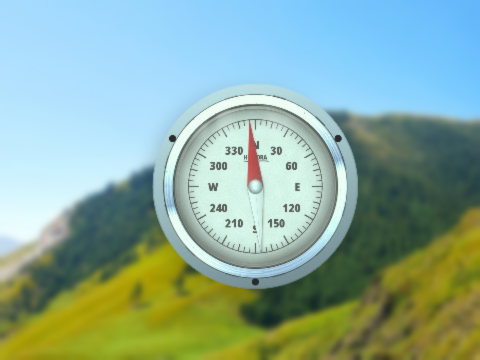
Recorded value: **355** °
